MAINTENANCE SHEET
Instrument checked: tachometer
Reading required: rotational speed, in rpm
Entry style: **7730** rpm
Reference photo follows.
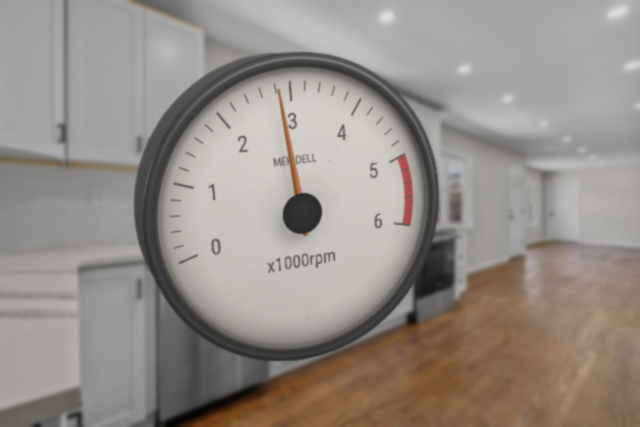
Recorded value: **2800** rpm
